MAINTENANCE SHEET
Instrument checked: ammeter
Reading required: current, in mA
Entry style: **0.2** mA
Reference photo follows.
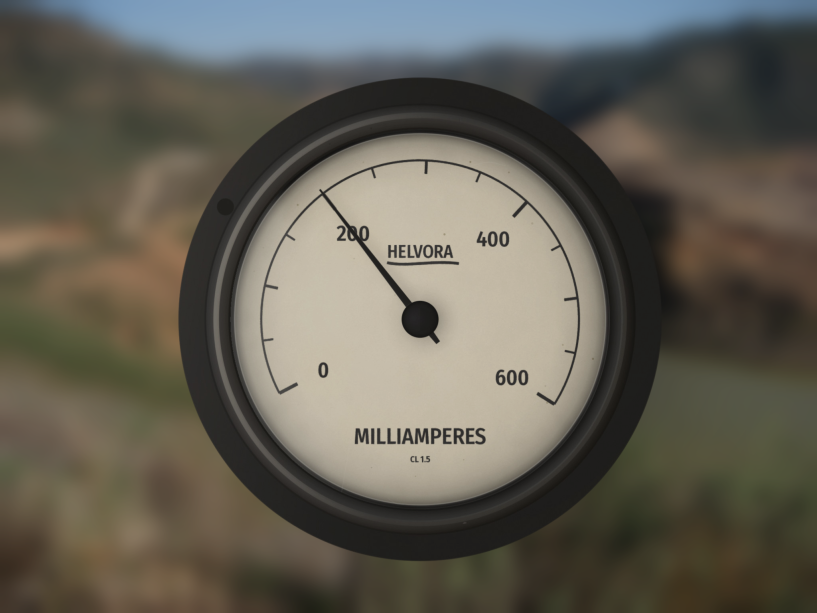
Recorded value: **200** mA
